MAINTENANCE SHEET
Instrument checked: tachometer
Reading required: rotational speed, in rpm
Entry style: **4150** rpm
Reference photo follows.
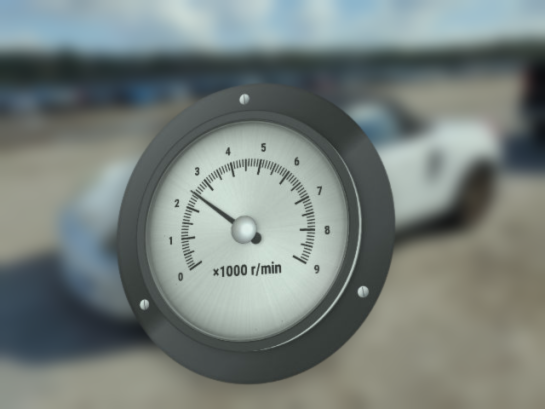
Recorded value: **2500** rpm
